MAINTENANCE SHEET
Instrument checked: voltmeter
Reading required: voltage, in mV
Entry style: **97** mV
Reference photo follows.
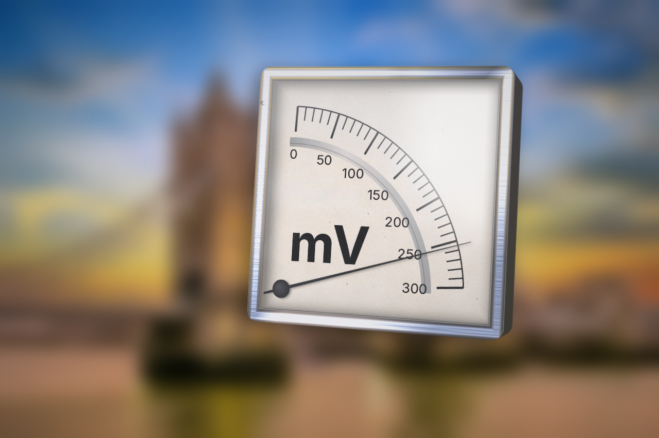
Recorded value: **255** mV
